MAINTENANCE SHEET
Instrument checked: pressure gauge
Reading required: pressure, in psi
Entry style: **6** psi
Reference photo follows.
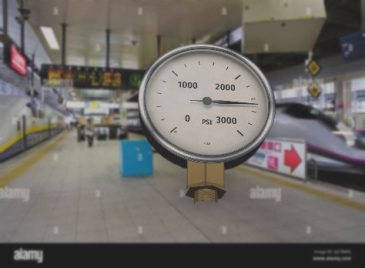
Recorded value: **2500** psi
